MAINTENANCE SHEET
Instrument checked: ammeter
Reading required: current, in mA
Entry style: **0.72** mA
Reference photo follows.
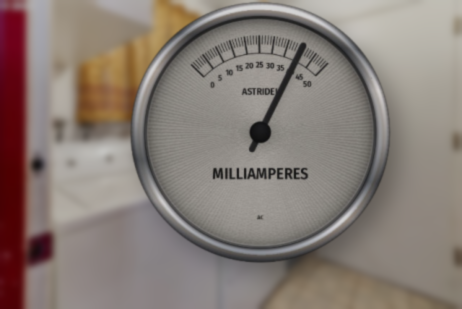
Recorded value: **40** mA
